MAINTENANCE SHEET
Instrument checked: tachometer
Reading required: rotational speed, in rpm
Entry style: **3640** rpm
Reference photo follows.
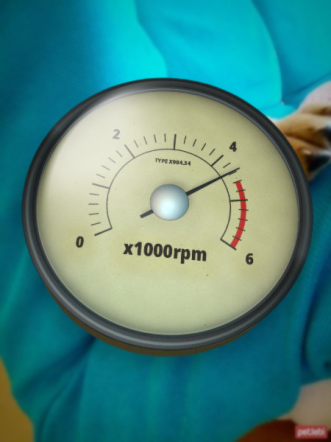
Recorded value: **4400** rpm
